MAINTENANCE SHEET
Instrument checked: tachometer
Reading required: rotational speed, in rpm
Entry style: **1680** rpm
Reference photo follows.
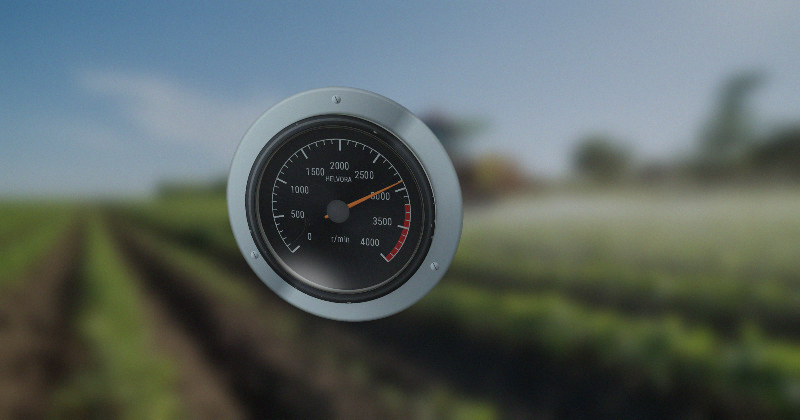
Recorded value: **2900** rpm
